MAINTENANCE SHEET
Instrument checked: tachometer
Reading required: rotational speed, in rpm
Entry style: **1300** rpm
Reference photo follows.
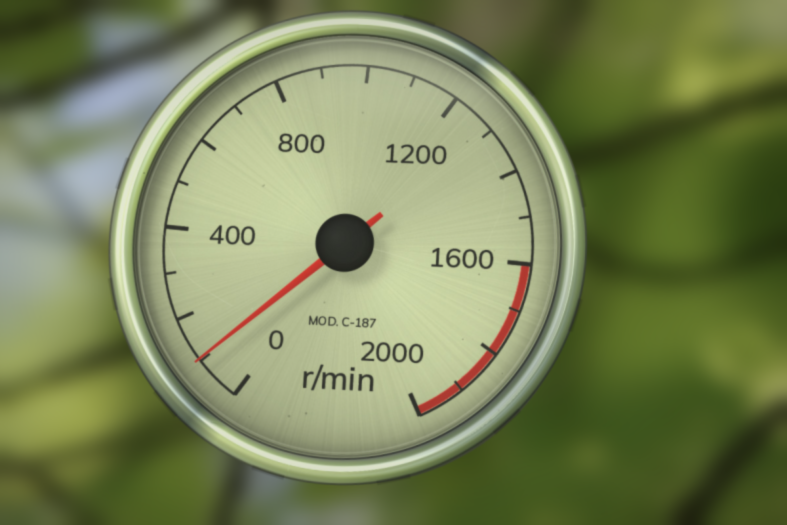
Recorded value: **100** rpm
